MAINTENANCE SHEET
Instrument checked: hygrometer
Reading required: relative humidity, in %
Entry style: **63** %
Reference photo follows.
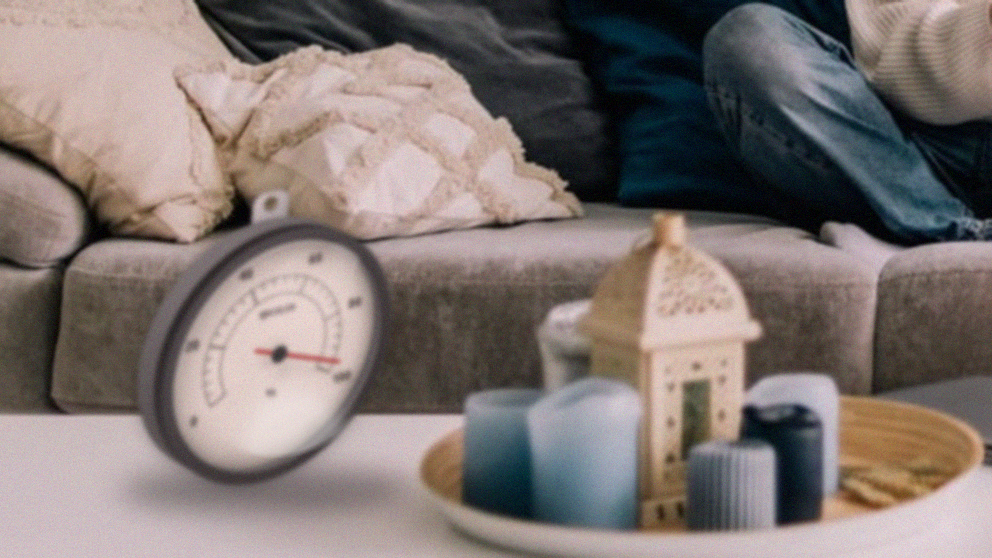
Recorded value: **96** %
